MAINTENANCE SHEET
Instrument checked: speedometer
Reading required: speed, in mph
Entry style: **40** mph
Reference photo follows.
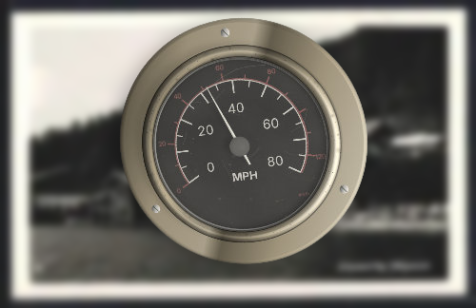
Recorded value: **32.5** mph
